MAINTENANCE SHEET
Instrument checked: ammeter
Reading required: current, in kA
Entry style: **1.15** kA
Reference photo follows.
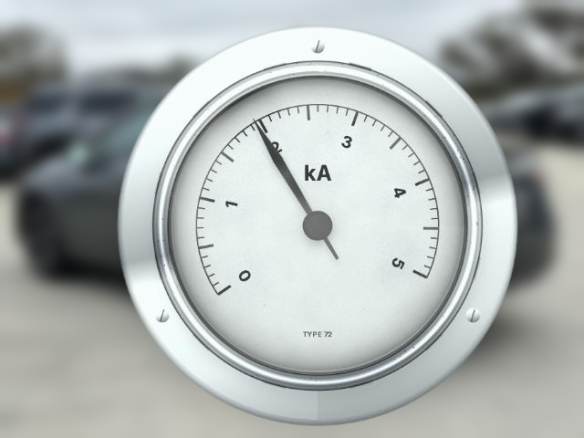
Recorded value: **1.95** kA
